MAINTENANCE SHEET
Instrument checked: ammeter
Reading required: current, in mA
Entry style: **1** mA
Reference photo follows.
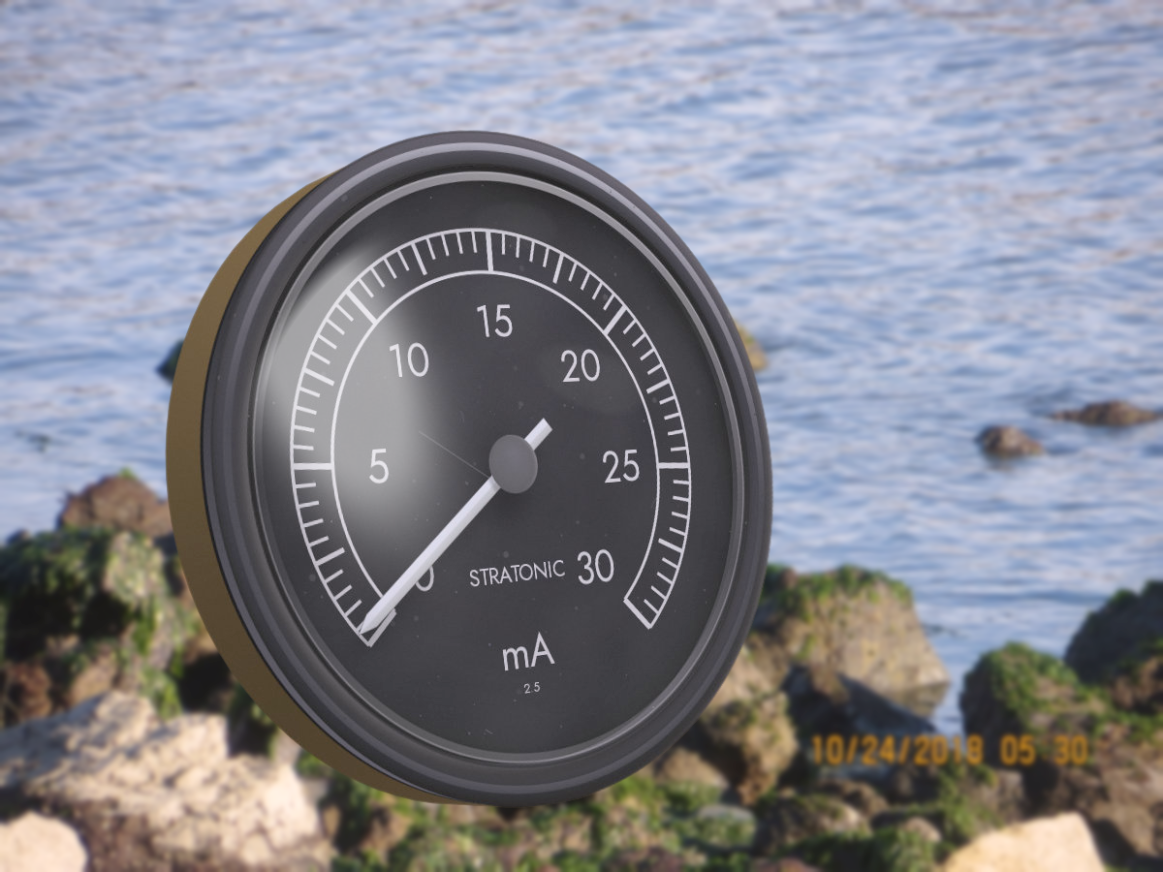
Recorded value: **0.5** mA
